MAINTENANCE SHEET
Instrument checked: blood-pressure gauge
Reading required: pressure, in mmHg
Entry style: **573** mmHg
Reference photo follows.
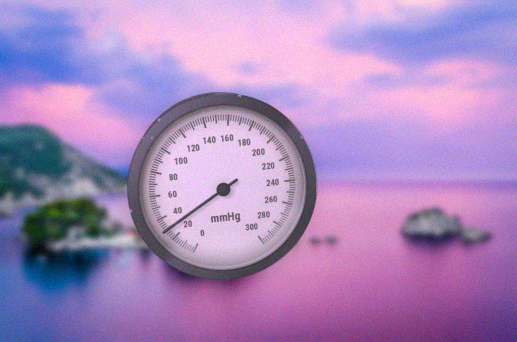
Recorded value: **30** mmHg
